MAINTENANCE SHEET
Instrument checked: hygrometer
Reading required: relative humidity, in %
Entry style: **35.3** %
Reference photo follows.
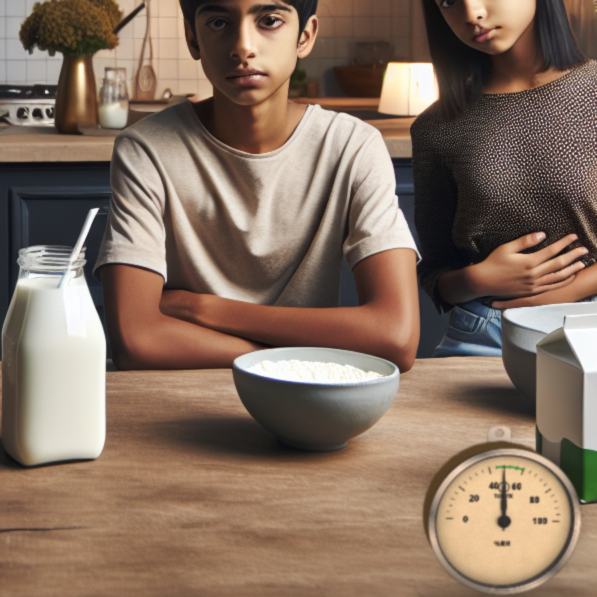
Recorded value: **48** %
